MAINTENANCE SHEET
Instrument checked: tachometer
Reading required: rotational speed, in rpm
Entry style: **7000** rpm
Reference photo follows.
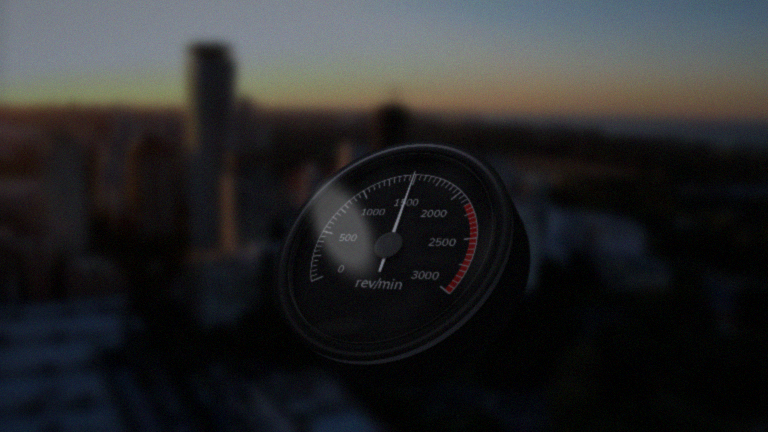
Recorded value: **1500** rpm
